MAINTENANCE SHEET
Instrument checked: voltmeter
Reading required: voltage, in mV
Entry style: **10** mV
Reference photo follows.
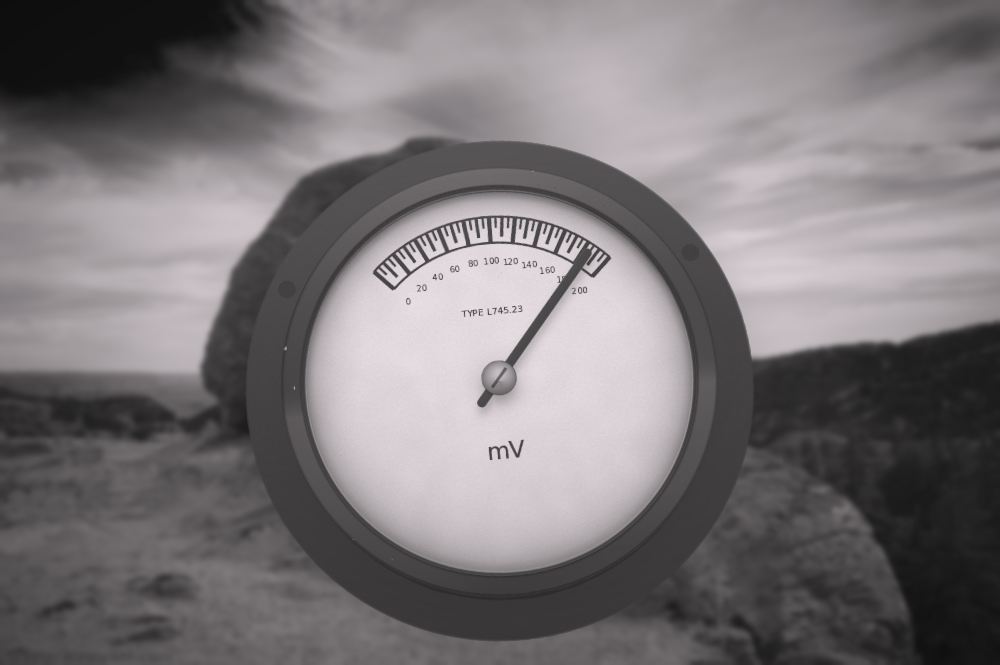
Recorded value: **185** mV
